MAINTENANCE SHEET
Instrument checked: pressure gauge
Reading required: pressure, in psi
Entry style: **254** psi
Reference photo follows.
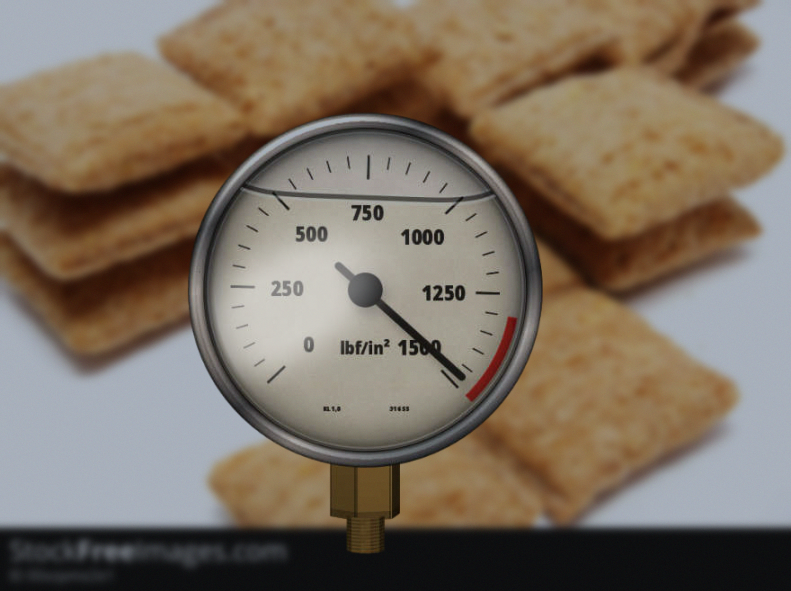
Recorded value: **1475** psi
